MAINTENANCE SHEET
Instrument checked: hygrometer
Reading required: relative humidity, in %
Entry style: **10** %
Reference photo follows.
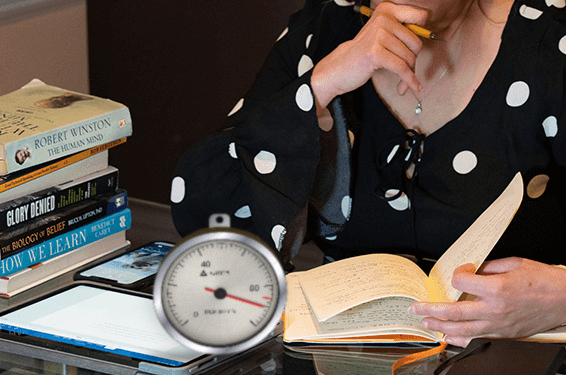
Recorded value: **90** %
